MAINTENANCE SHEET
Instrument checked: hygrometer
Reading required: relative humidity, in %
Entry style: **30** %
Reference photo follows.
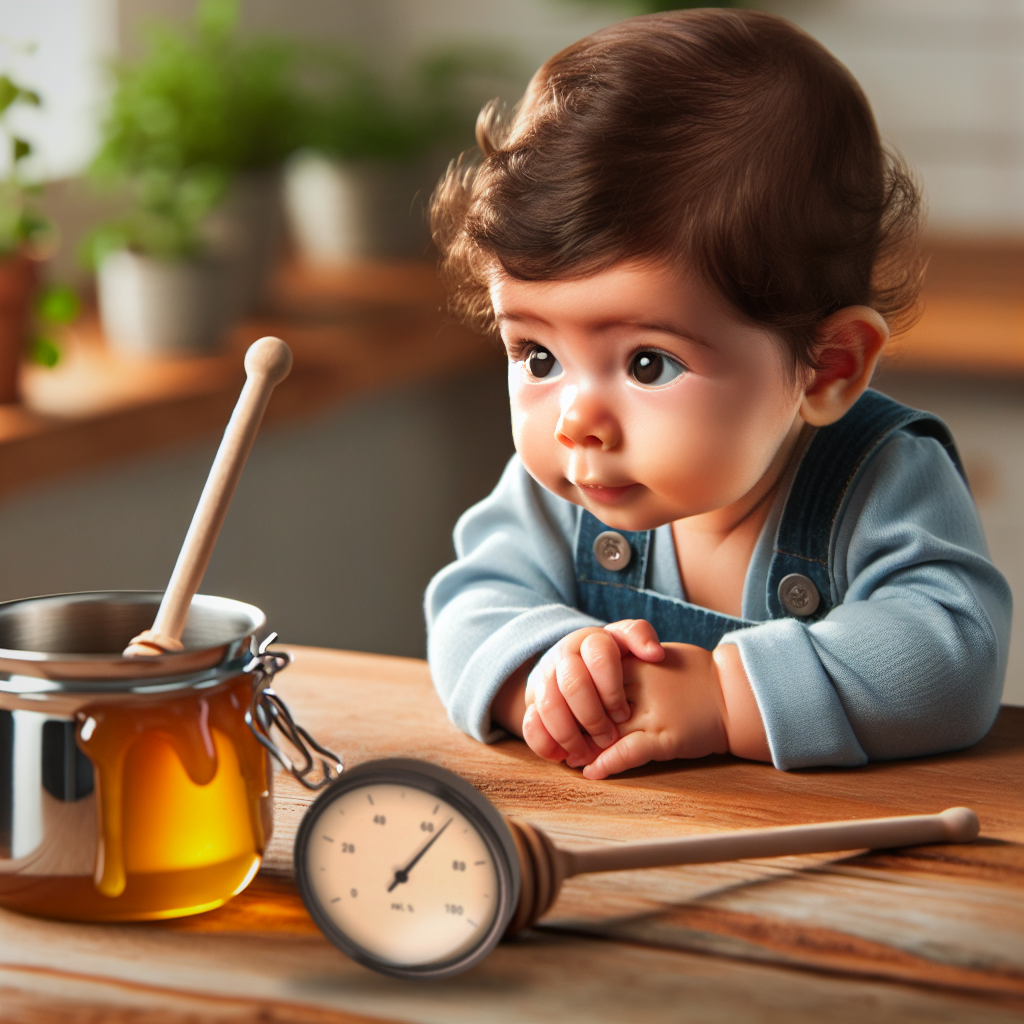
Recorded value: **65** %
